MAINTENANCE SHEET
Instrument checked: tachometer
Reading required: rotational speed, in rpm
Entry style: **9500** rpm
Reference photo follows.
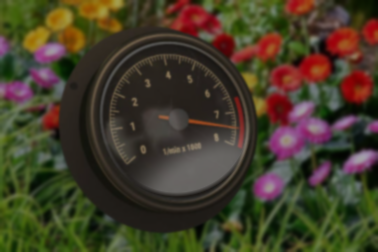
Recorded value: **7500** rpm
